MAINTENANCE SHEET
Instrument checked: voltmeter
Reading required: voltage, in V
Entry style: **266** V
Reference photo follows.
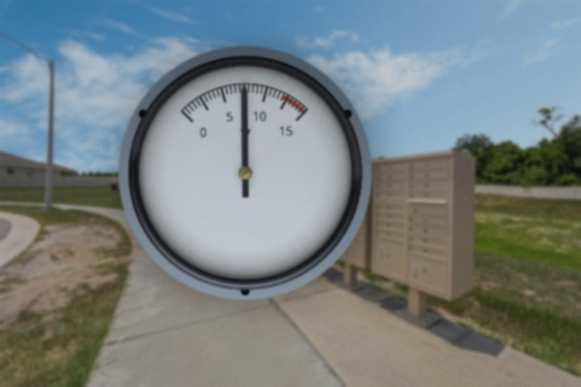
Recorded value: **7.5** V
